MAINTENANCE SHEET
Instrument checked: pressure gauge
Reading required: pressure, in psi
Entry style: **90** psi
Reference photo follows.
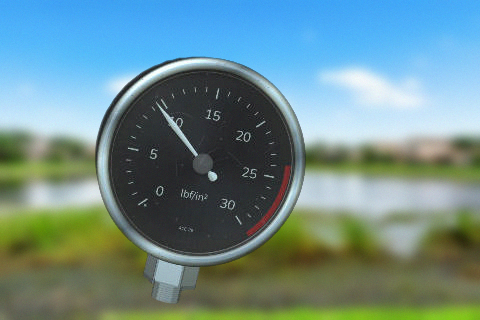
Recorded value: **9.5** psi
